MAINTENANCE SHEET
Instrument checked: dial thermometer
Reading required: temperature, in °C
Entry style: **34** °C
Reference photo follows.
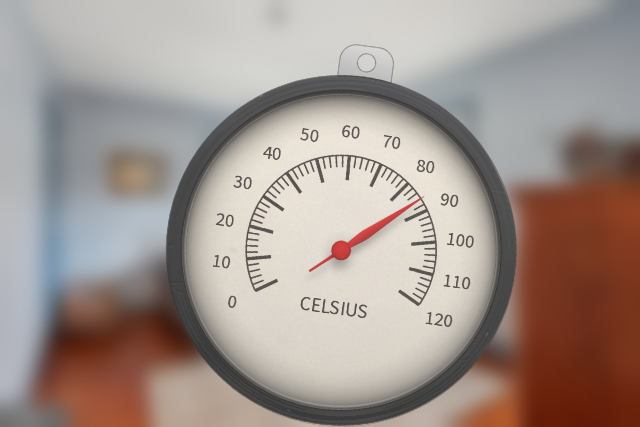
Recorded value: **86** °C
